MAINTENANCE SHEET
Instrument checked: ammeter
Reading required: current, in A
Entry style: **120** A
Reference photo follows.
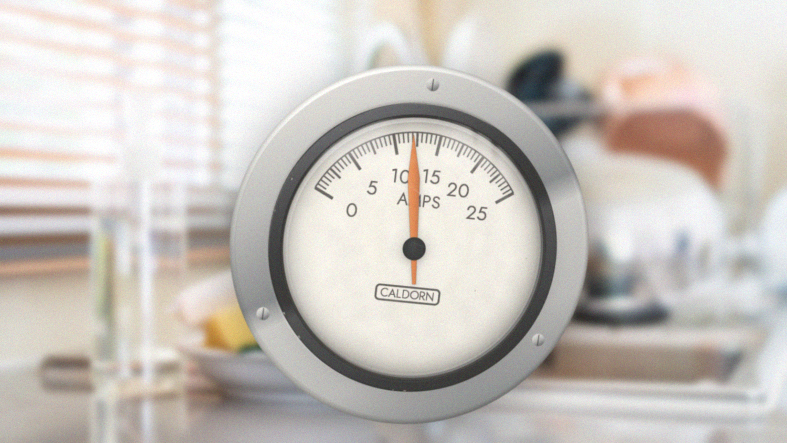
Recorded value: **12** A
